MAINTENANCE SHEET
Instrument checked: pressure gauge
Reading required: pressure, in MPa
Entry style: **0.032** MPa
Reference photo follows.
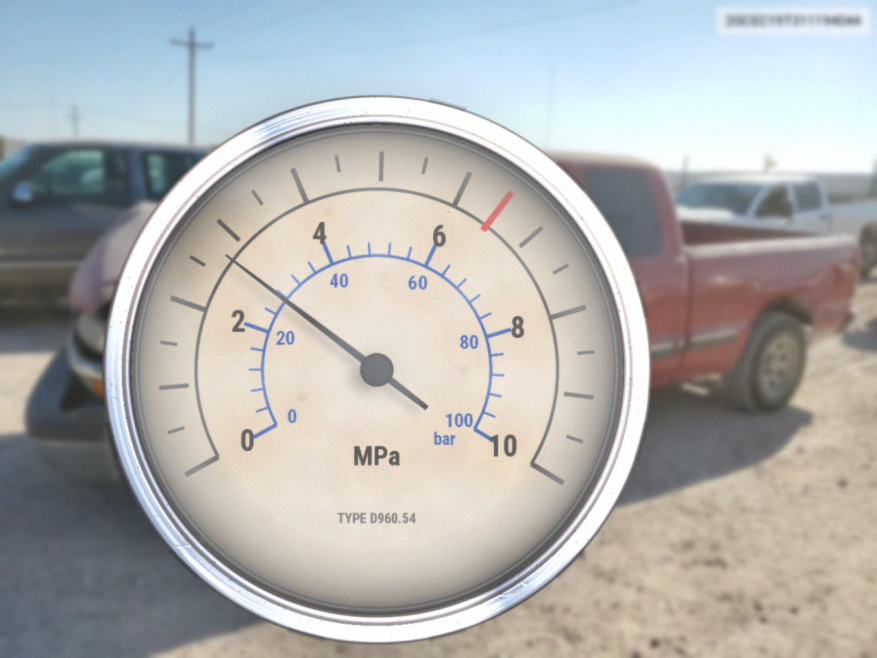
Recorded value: **2.75** MPa
